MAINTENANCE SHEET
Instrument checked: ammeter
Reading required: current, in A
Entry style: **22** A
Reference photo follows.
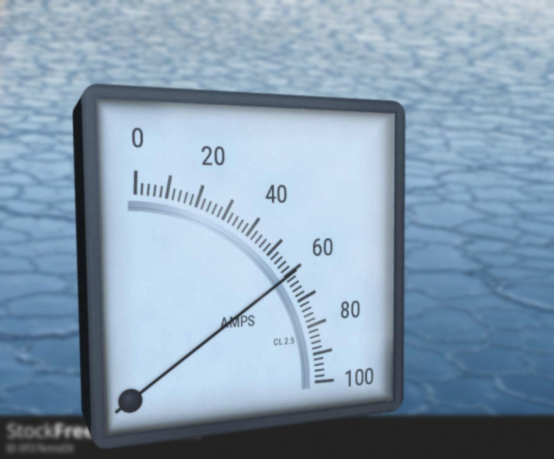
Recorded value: **60** A
